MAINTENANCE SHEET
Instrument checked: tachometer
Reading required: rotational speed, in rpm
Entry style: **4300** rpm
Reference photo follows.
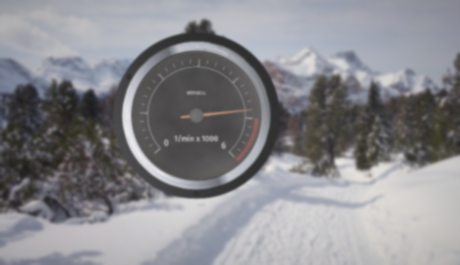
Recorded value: **4800** rpm
